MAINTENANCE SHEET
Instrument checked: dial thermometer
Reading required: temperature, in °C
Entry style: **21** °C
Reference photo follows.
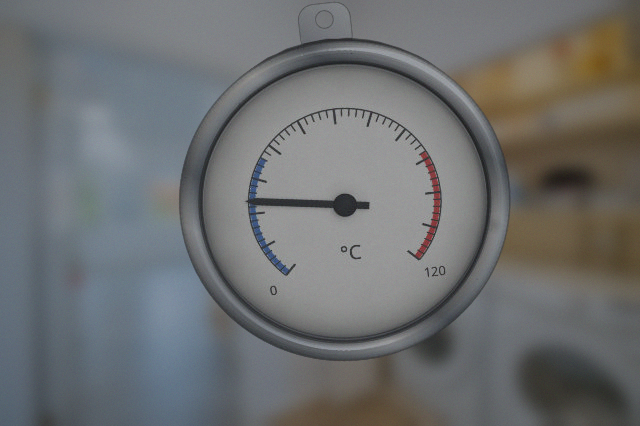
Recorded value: **24** °C
